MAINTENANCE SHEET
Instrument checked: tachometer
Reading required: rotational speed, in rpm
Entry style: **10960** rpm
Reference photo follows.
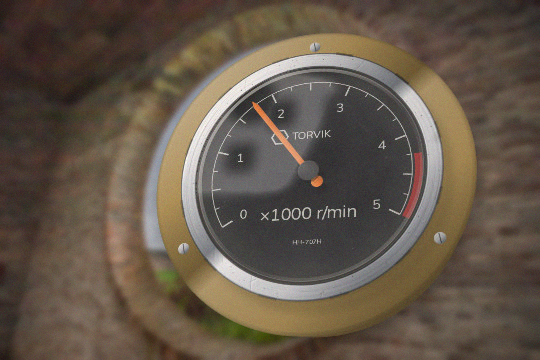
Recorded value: **1750** rpm
